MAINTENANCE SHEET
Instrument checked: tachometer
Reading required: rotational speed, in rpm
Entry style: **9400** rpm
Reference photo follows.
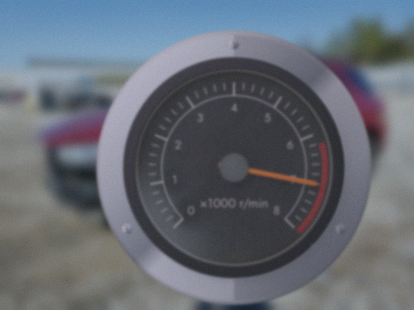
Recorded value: **7000** rpm
